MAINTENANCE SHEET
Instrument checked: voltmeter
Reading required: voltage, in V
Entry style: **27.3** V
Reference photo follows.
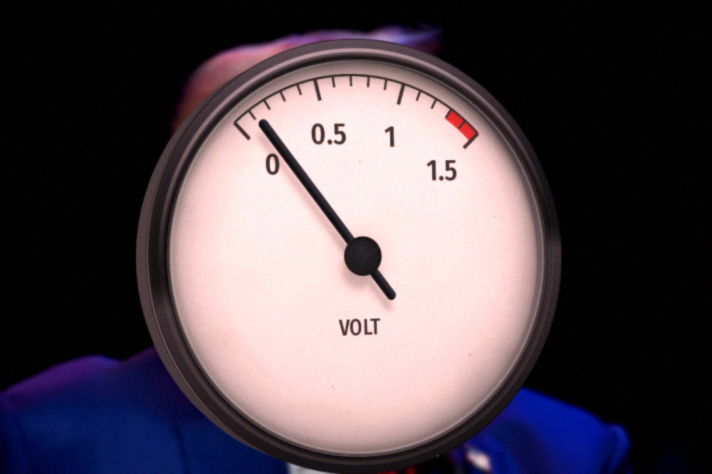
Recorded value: **0.1** V
